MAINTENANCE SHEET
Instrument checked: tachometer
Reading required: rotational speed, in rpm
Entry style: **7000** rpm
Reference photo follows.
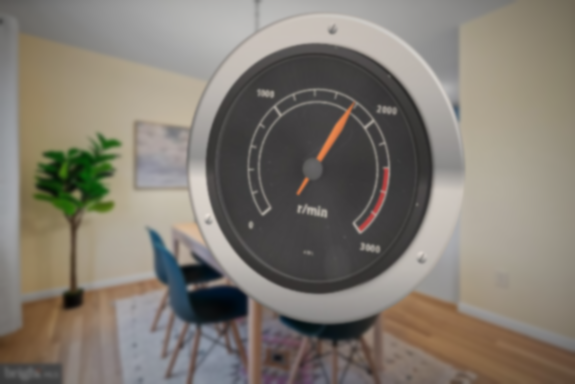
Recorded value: **1800** rpm
